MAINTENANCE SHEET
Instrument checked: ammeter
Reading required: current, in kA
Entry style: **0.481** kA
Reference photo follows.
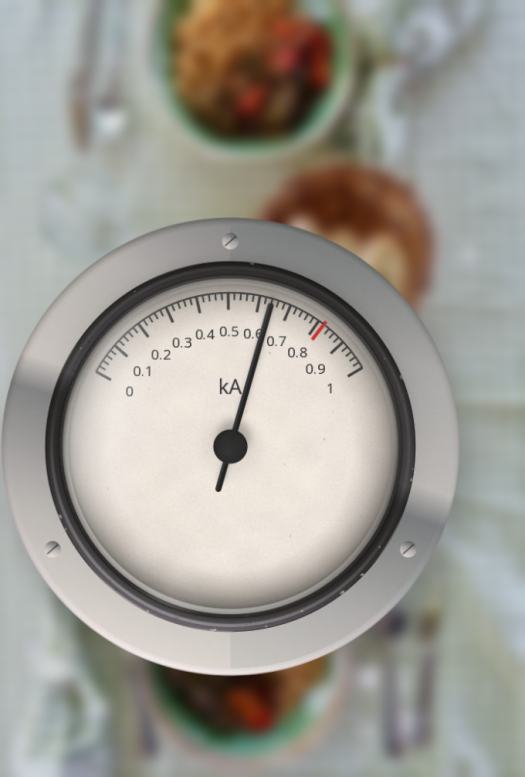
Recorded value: **0.64** kA
